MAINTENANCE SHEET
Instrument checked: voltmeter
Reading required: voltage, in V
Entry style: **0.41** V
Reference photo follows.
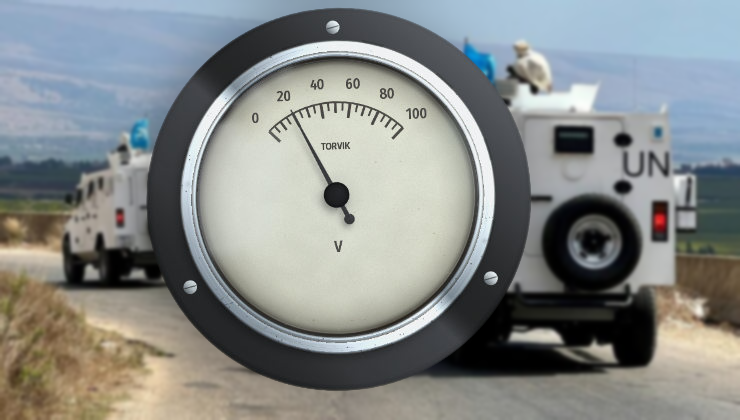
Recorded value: **20** V
